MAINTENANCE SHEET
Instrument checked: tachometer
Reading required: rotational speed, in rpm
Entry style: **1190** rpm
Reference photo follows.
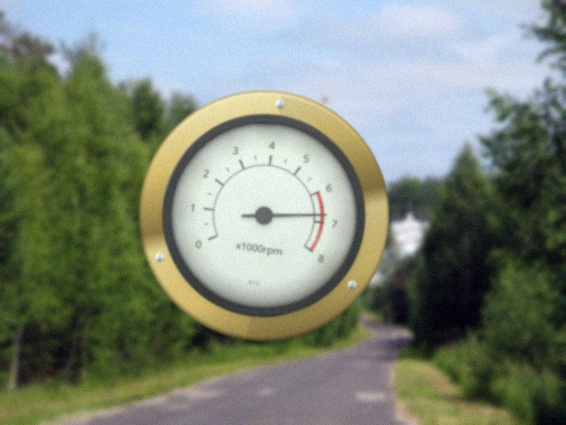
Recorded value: **6750** rpm
